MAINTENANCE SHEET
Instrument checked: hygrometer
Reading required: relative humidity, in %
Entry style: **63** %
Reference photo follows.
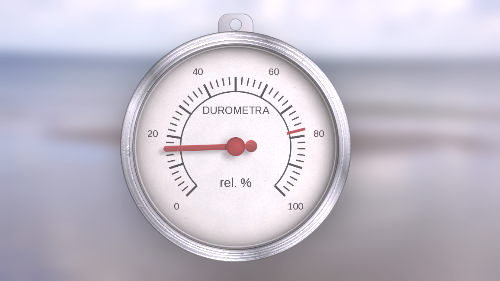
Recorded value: **16** %
